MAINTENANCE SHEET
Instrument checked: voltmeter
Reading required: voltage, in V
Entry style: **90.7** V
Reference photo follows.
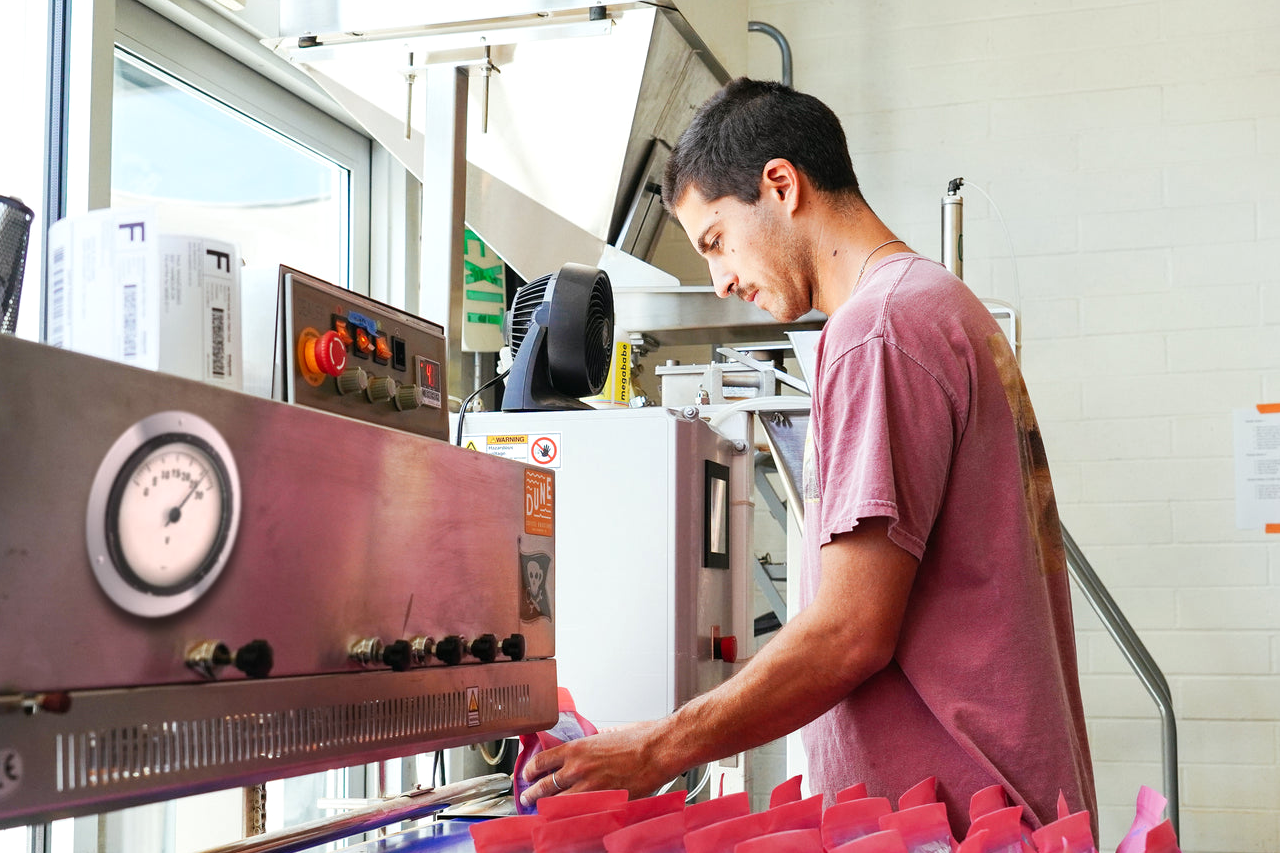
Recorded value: **25** V
